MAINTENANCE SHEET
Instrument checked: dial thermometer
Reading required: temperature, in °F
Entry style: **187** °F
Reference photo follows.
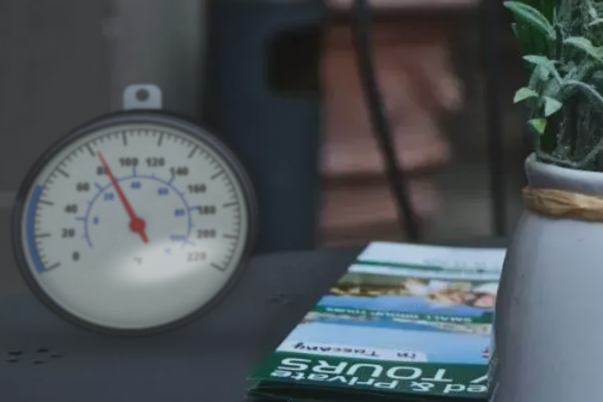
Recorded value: **84** °F
